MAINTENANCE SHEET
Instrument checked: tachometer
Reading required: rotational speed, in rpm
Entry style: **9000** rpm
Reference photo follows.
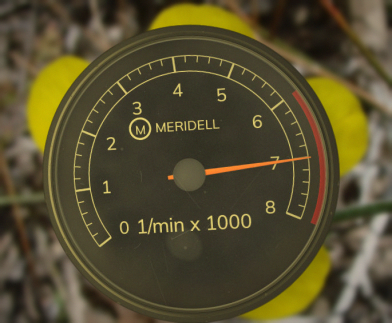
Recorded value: **7000** rpm
